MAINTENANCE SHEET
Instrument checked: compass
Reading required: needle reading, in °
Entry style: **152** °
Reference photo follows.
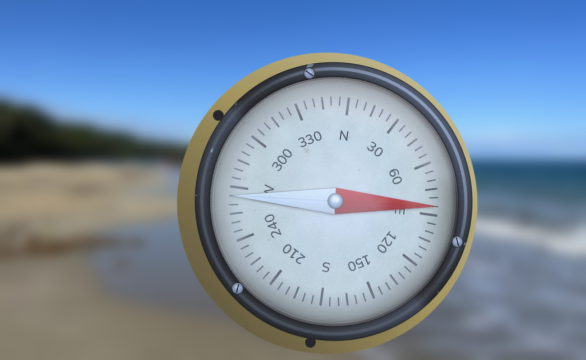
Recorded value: **85** °
